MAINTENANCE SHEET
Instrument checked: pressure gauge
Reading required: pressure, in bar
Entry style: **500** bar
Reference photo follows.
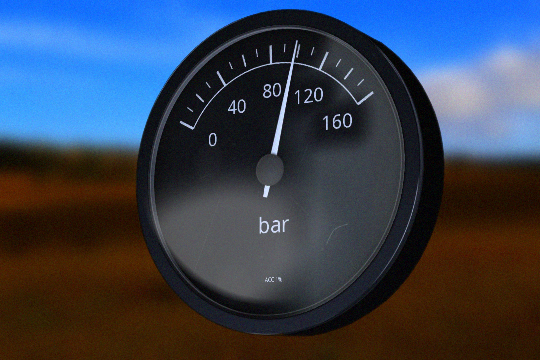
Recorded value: **100** bar
